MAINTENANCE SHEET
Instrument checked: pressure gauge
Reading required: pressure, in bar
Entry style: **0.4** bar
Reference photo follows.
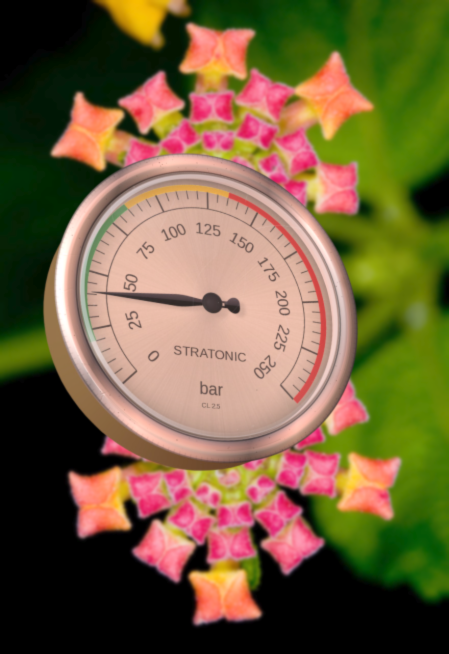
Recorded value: **40** bar
